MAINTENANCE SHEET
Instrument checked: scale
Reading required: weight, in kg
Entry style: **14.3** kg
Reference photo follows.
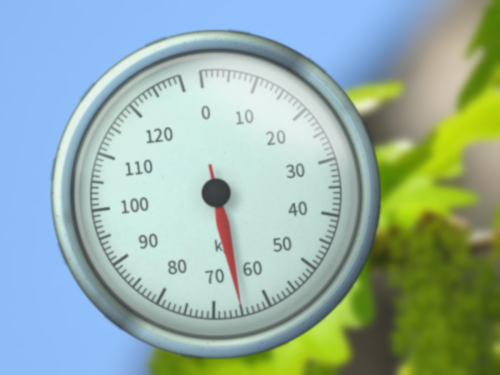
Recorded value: **65** kg
